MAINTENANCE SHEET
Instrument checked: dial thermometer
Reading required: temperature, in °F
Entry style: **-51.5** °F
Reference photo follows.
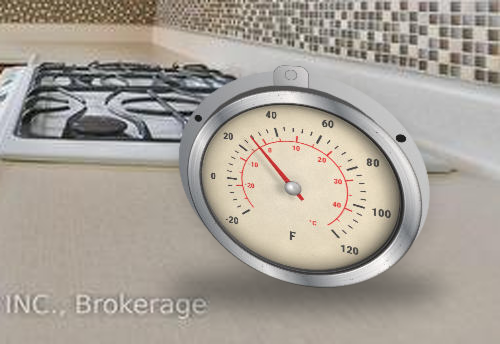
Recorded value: **28** °F
